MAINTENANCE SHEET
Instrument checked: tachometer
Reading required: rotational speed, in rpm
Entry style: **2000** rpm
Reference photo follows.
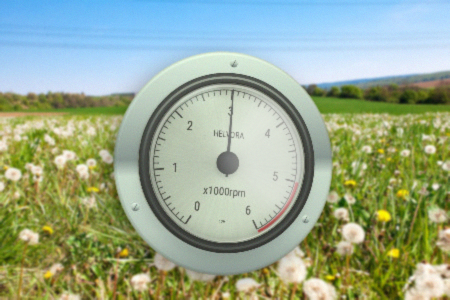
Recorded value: **3000** rpm
